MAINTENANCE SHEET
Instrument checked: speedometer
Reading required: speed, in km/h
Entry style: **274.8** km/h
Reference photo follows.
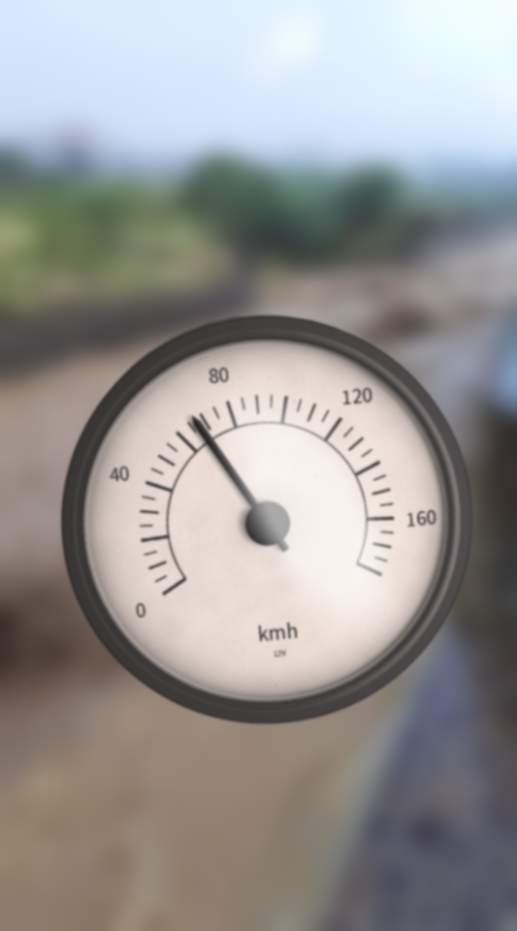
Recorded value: **67.5** km/h
